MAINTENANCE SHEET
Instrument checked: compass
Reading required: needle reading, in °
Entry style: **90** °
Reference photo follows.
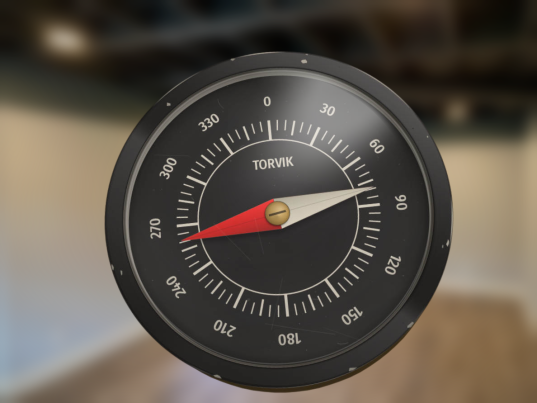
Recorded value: **260** °
